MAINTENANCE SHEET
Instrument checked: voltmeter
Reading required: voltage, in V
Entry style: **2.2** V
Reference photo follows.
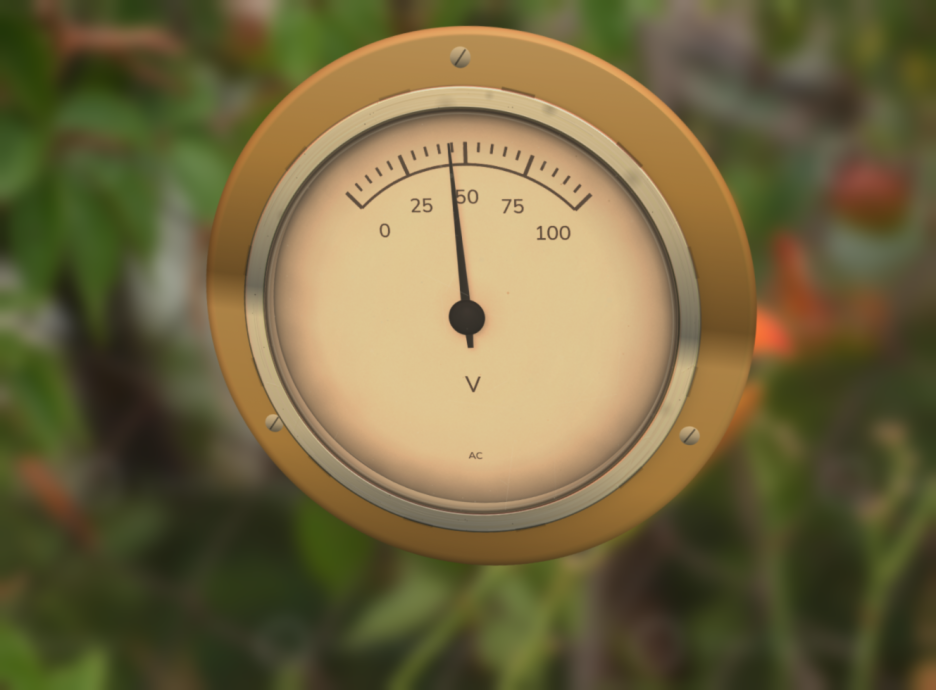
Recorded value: **45** V
